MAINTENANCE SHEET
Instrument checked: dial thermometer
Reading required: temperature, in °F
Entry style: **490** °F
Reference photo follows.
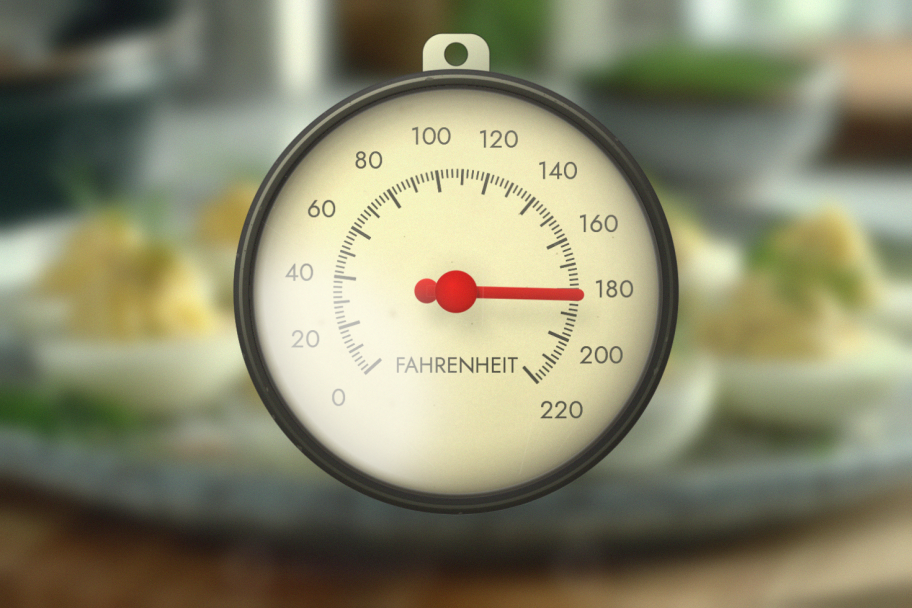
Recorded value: **182** °F
